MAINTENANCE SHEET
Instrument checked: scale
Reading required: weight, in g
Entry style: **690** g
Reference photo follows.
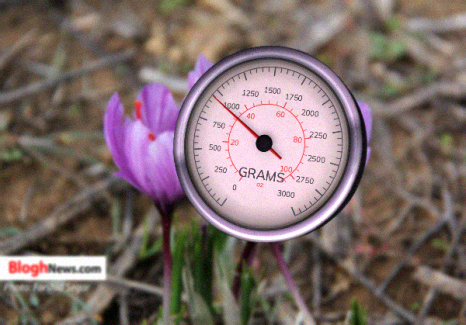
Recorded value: **950** g
